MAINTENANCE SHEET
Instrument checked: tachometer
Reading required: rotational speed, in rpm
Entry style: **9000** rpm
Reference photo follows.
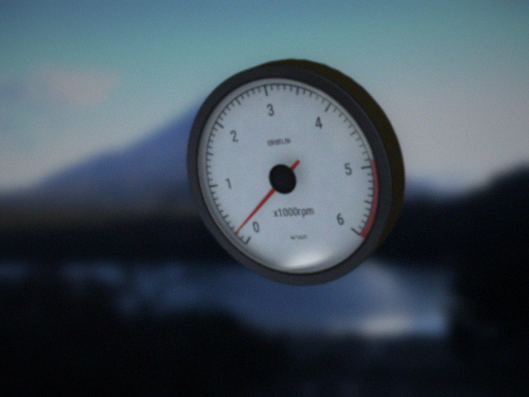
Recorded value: **200** rpm
